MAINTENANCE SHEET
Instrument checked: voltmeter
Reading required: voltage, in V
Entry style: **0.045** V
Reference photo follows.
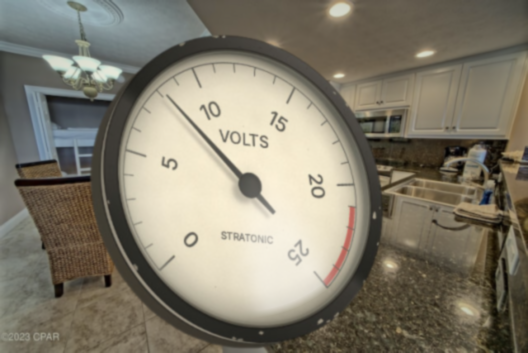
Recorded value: **8** V
